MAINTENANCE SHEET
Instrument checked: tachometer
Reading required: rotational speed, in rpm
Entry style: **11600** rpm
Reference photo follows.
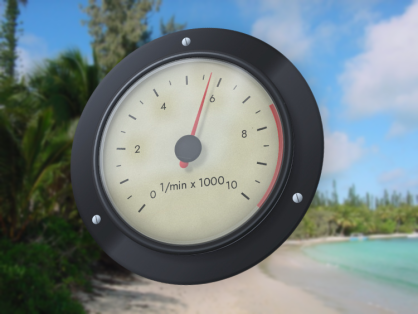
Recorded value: **5750** rpm
